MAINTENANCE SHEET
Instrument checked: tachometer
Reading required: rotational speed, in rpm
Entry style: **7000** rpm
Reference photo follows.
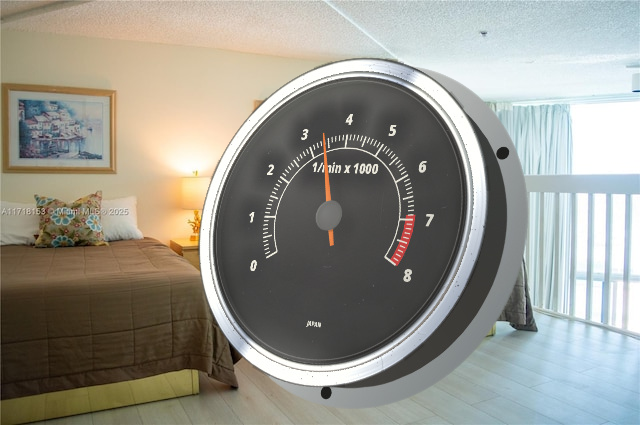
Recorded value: **3500** rpm
